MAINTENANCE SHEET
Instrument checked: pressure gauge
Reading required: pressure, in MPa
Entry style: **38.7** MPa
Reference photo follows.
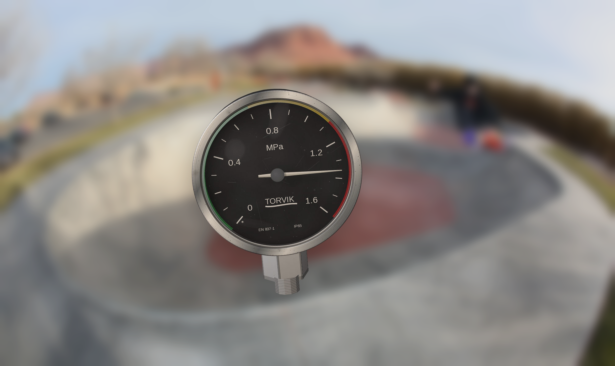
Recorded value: **1.35** MPa
